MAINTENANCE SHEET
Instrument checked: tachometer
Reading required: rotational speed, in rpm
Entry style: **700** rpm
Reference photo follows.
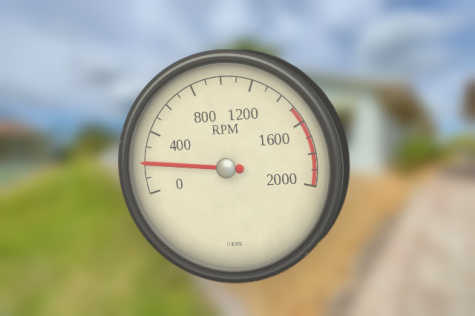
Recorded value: **200** rpm
